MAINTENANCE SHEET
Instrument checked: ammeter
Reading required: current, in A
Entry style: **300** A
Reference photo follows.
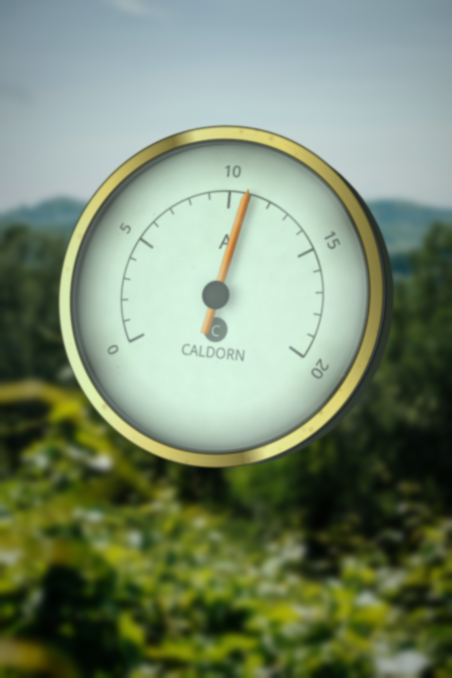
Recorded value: **11** A
